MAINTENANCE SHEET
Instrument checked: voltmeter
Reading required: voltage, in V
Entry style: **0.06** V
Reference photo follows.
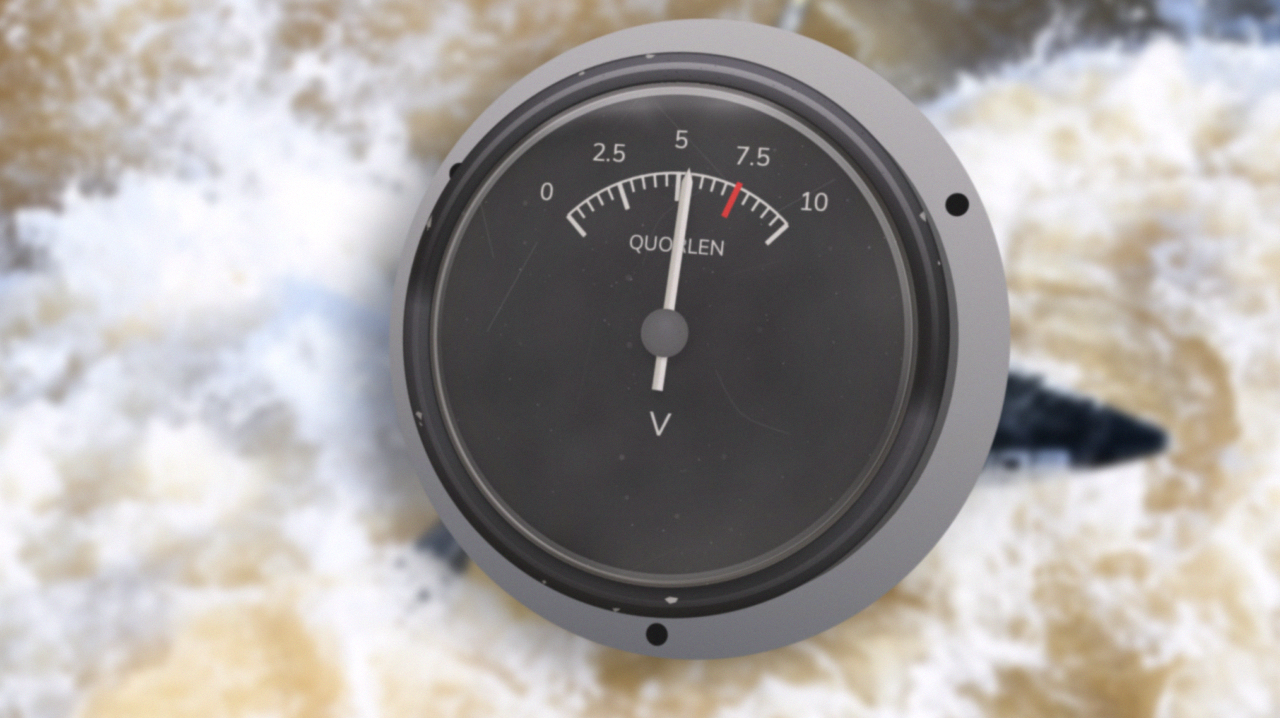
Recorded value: **5.5** V
